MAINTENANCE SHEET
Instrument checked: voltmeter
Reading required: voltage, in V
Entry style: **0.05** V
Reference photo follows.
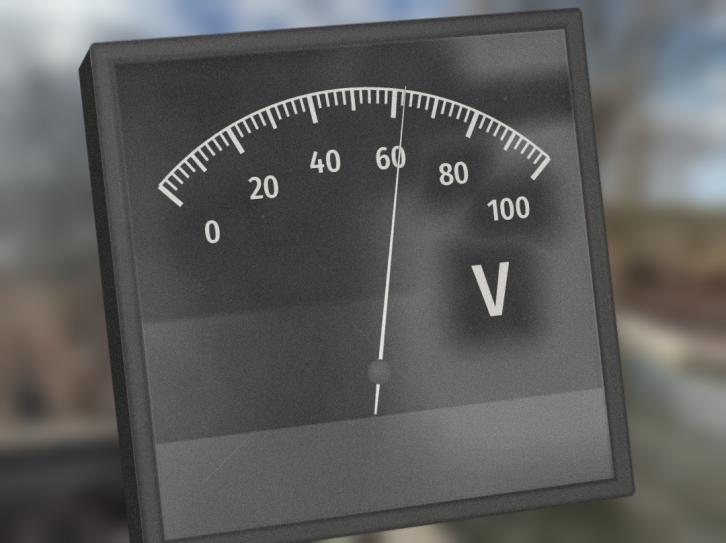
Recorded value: **62** V
